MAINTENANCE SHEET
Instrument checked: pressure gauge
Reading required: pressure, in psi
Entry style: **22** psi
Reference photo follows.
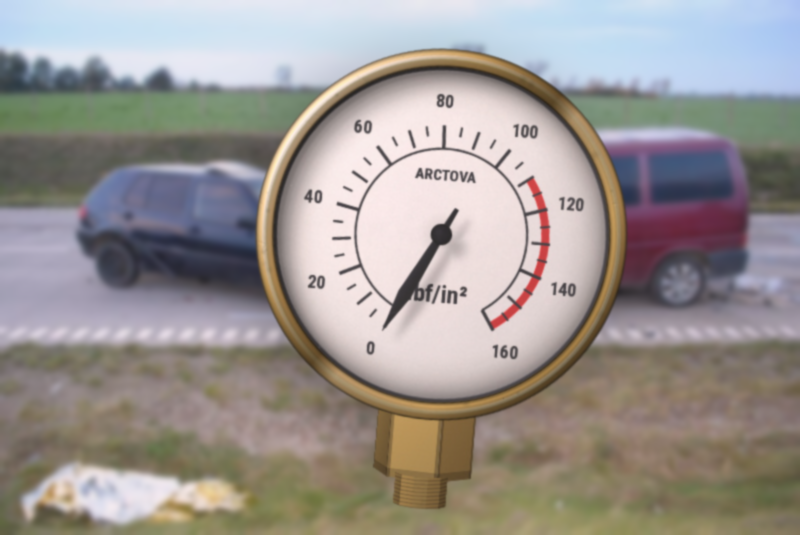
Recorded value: **0** psi
